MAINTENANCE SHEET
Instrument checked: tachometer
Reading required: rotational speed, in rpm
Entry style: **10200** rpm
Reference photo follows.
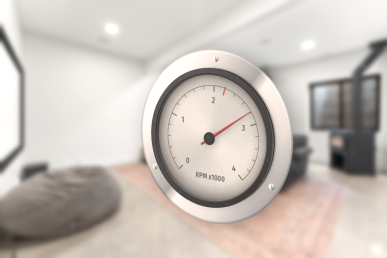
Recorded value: **2800** rpm
